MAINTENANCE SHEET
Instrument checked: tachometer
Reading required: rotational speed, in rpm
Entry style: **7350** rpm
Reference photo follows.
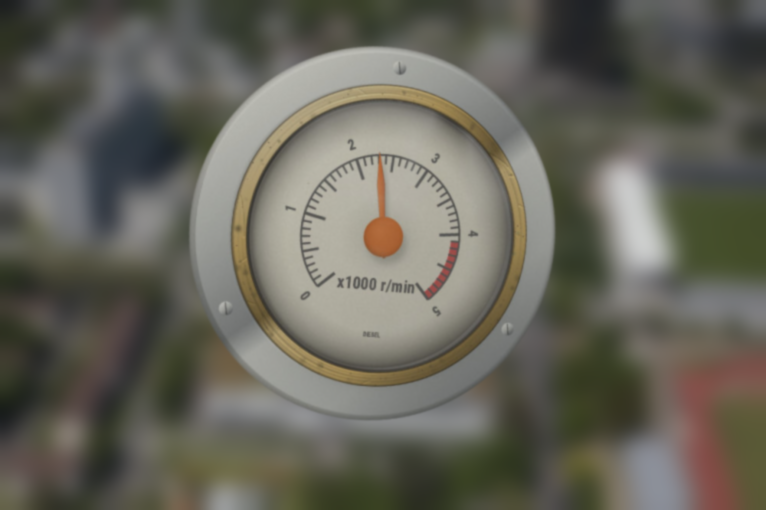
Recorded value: **2300** rpm
